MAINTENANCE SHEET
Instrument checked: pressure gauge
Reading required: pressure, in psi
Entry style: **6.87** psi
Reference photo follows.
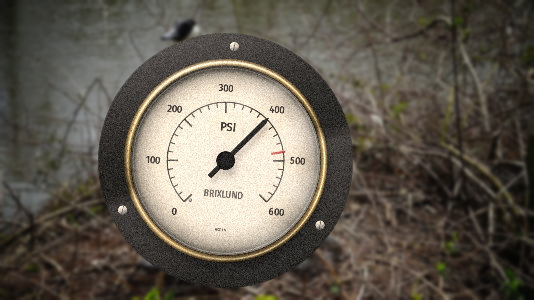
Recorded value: **400** psi
